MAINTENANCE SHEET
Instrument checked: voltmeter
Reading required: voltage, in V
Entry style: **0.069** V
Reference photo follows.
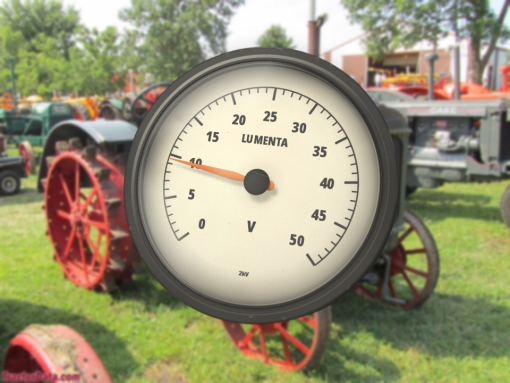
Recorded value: **9.5** V
